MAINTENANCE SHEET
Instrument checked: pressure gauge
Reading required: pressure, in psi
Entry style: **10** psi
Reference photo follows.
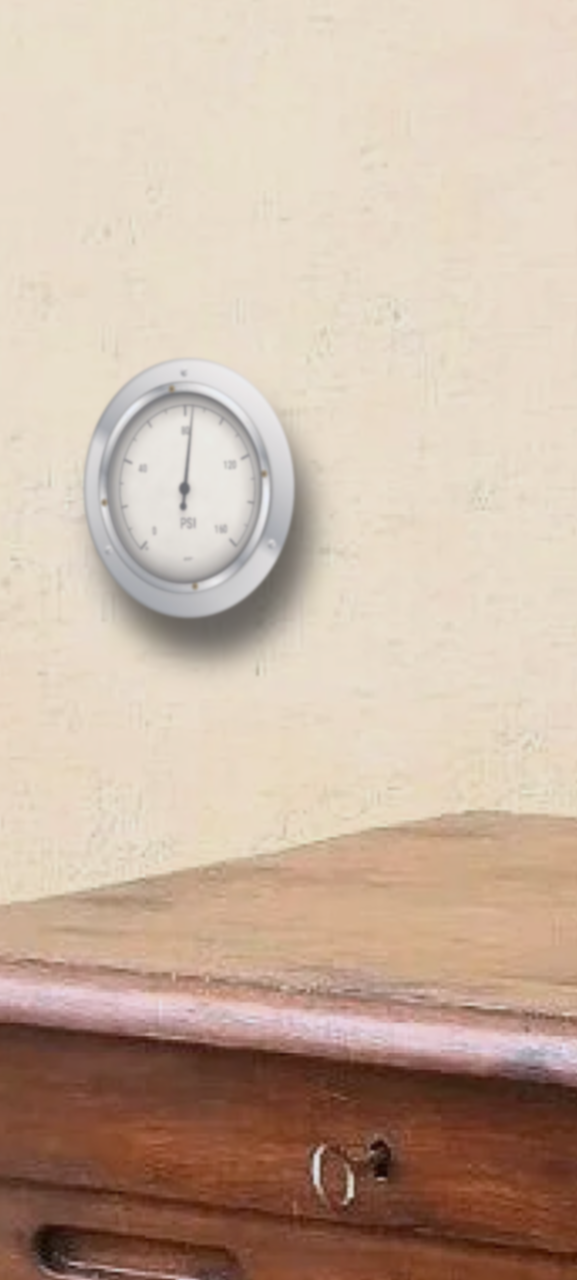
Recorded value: **85** psi
